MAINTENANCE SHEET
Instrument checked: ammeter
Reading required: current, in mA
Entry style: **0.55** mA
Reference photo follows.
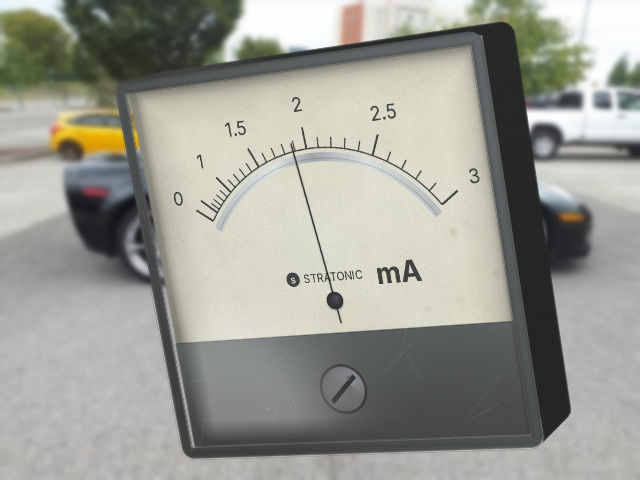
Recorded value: **1.9** mA
